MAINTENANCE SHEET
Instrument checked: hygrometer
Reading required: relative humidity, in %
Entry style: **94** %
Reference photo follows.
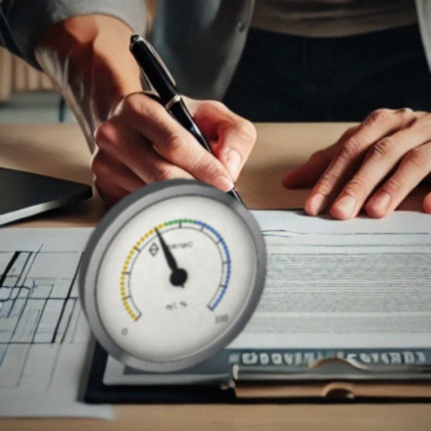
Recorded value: **40** %
